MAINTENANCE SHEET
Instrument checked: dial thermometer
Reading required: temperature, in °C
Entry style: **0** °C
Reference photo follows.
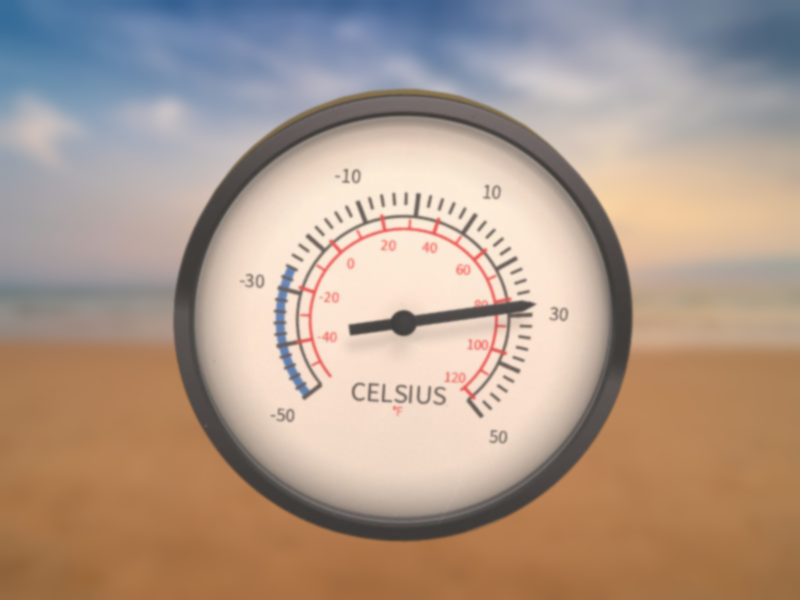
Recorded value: **28** °C
